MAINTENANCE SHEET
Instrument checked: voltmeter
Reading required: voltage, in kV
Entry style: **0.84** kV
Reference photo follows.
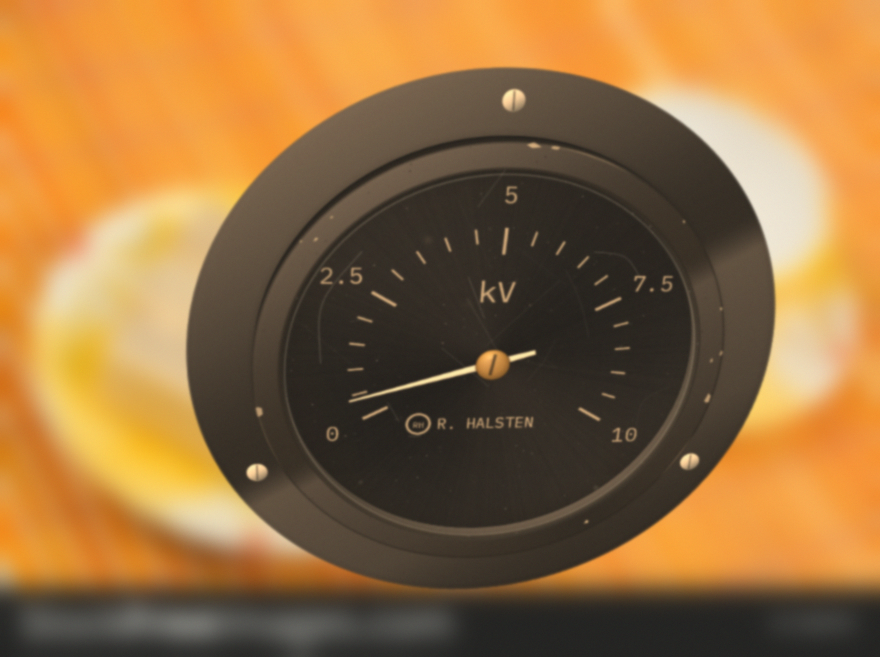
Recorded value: **0.5** kV
